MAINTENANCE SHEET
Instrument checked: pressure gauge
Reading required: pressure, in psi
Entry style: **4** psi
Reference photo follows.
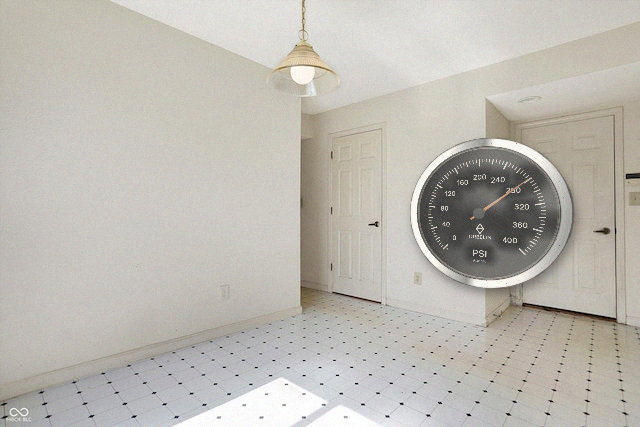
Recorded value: **280** psi
